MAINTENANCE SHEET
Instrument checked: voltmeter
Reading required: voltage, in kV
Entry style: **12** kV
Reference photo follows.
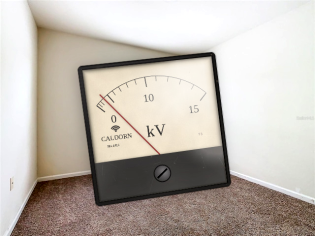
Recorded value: **4** kV
